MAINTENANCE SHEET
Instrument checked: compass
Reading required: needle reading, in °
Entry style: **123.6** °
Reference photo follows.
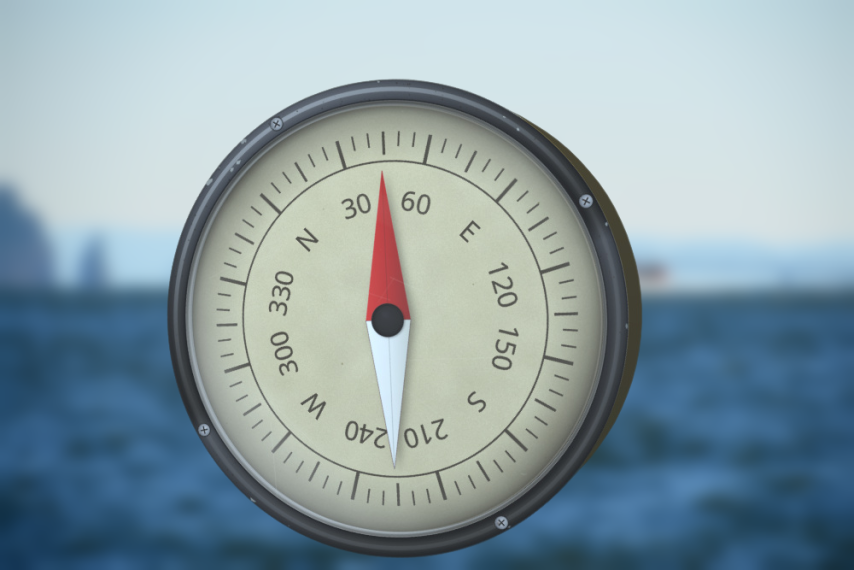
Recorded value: **45** °
